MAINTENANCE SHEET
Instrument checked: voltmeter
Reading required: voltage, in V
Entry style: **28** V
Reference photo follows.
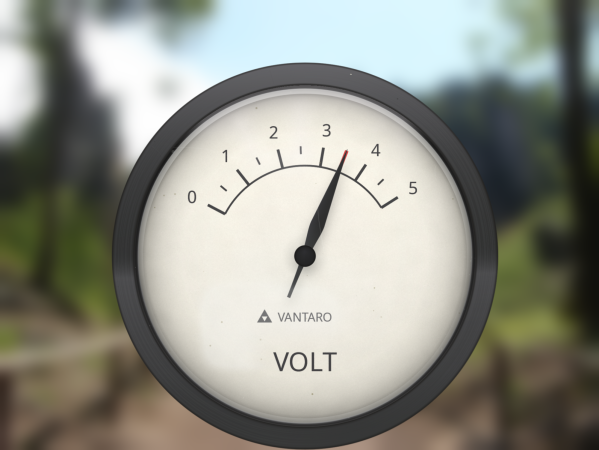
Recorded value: **3.5** V
